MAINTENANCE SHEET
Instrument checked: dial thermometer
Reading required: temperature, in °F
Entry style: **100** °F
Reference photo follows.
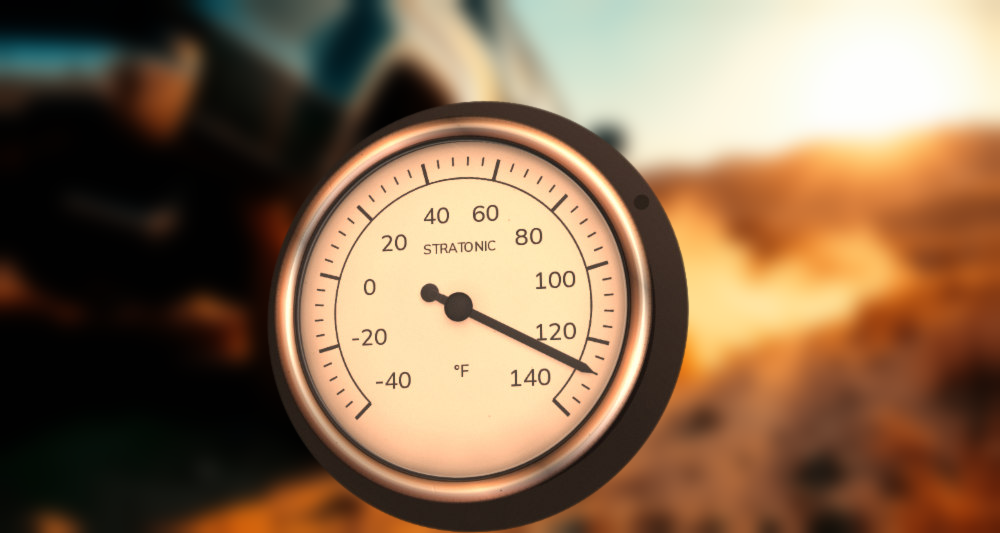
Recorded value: **128** °F
